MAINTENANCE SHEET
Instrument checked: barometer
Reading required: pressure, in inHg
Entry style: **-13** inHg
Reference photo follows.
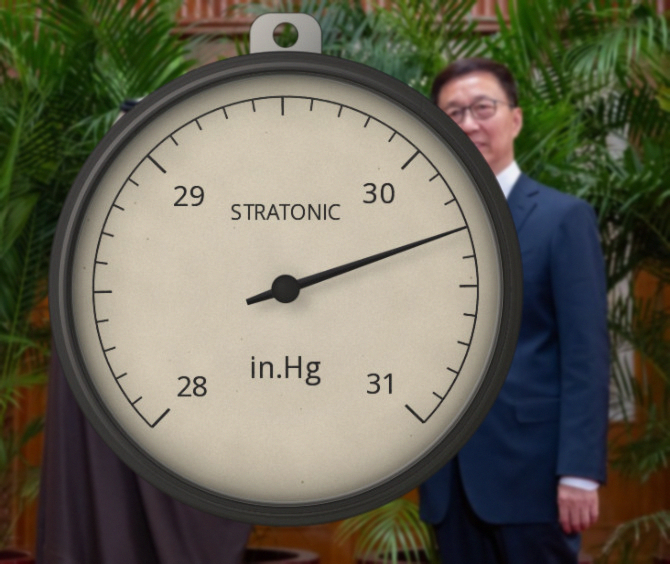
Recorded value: **30.3** inHg
